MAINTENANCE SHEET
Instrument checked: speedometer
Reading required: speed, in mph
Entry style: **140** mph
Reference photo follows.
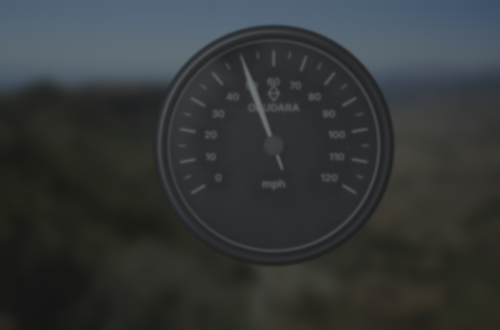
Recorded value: **50** mph
